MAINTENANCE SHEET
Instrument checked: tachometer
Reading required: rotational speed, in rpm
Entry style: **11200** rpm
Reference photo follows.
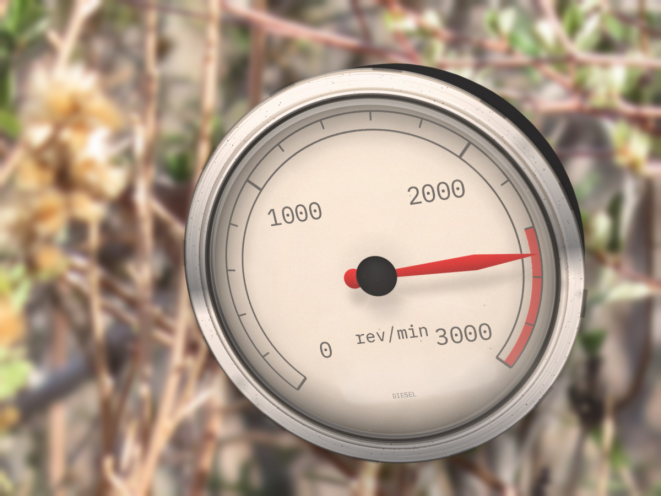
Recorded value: **2500** rpm
